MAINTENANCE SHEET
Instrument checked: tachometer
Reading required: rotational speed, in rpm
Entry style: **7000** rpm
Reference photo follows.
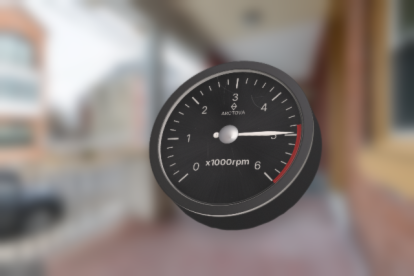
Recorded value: **5000** rpm
